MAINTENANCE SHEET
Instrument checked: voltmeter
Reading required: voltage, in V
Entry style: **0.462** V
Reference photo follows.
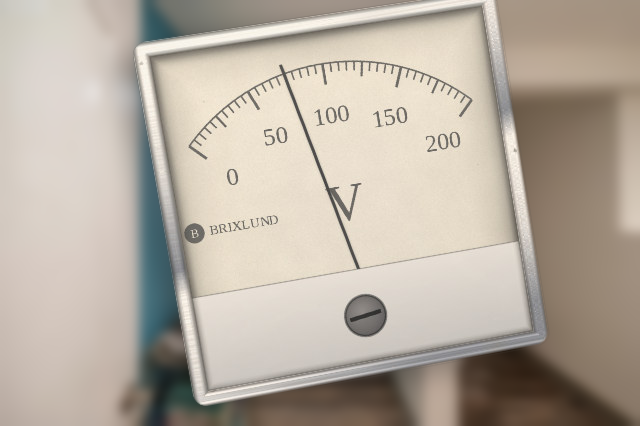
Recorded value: **75** V
